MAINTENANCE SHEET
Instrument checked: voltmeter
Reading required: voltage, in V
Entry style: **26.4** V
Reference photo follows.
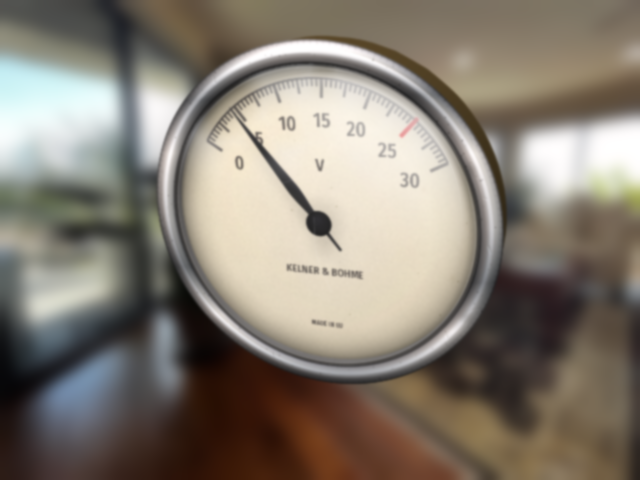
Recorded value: **5** V
